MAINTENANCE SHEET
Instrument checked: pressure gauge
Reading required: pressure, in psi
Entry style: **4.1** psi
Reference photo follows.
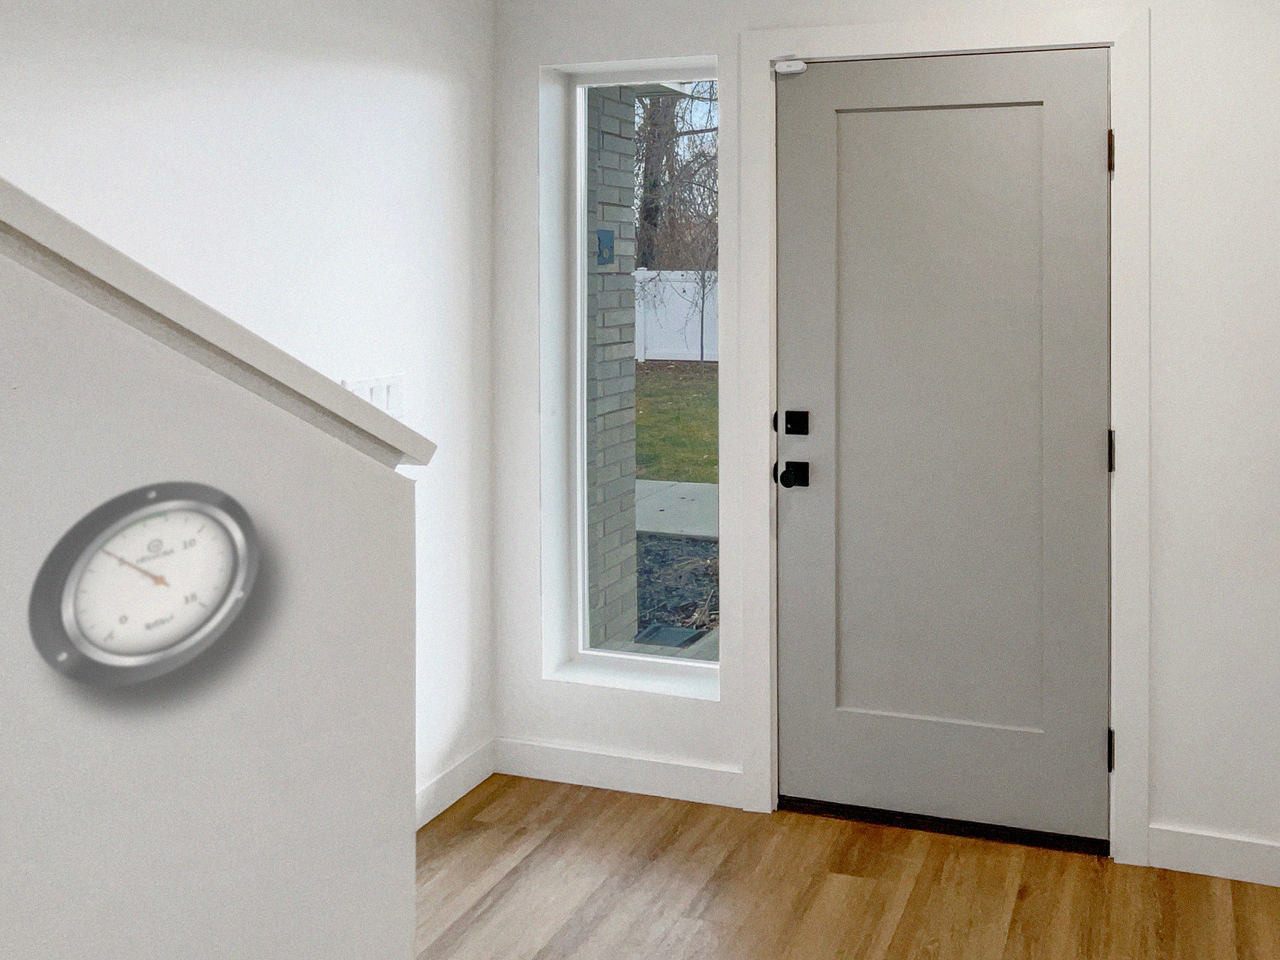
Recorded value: **5** psi
